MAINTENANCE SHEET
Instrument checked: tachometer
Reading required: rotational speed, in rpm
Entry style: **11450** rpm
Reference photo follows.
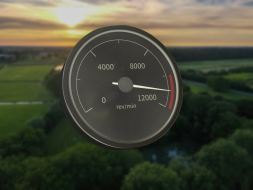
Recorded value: **11000** rpm
